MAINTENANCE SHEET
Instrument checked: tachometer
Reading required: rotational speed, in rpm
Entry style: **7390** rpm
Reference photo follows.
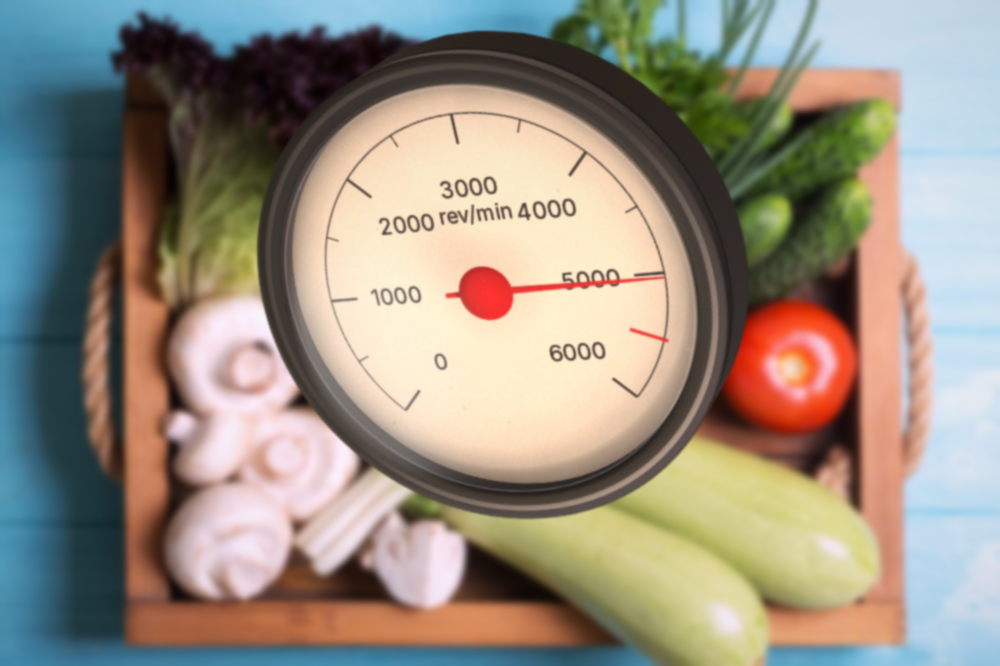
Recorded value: **5000** rpm
